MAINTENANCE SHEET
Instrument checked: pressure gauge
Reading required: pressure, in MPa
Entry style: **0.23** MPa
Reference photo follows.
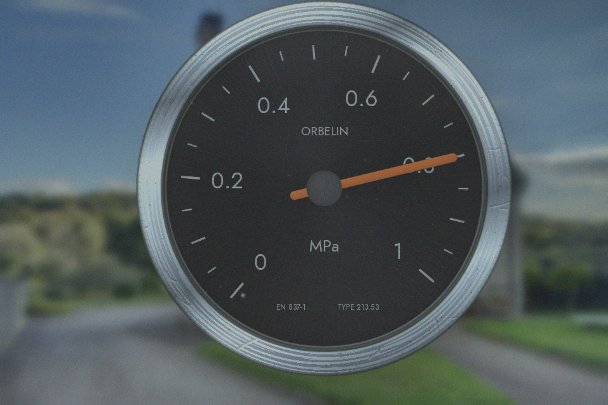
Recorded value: **0.8** MPa
